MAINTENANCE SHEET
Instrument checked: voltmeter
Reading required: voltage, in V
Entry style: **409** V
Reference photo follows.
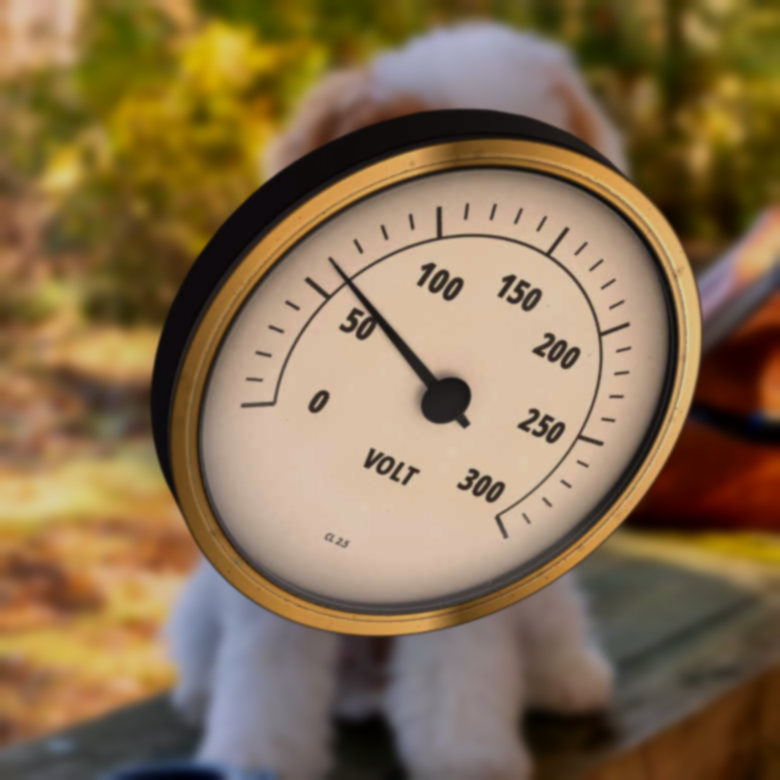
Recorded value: **60** V
